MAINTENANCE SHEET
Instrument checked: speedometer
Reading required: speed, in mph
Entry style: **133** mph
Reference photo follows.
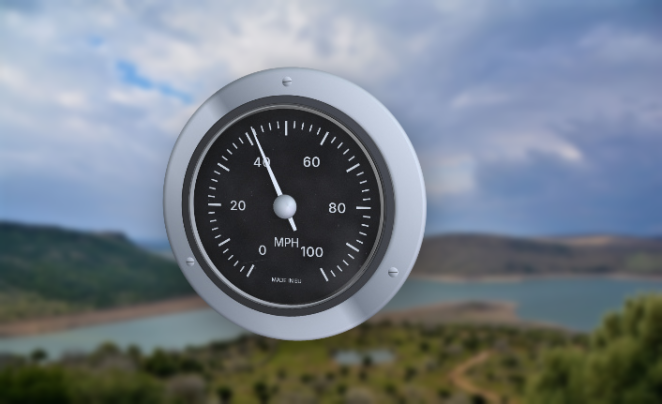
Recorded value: **42** mph
